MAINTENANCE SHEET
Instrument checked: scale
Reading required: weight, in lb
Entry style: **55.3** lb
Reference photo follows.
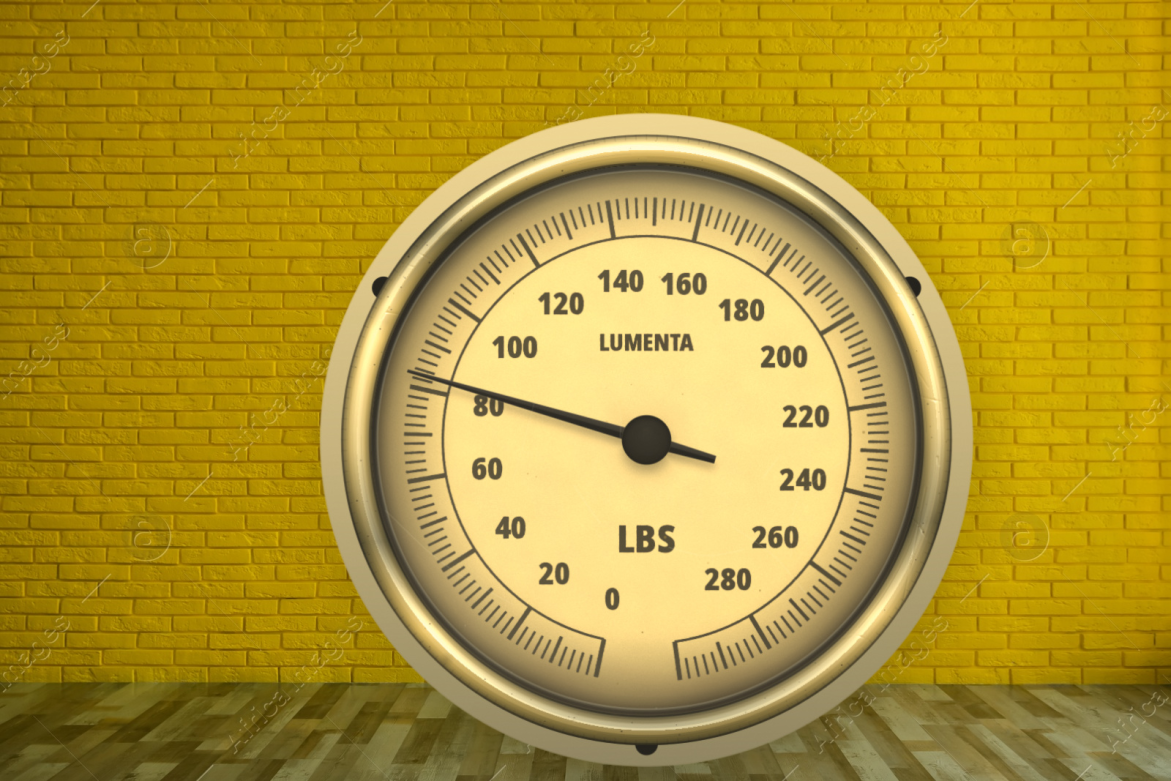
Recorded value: **83** lb
